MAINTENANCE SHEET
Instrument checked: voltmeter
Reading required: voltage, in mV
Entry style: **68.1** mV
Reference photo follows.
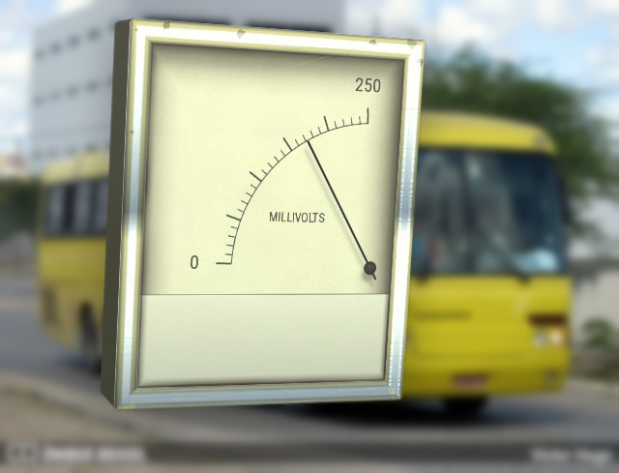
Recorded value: **170** mV
